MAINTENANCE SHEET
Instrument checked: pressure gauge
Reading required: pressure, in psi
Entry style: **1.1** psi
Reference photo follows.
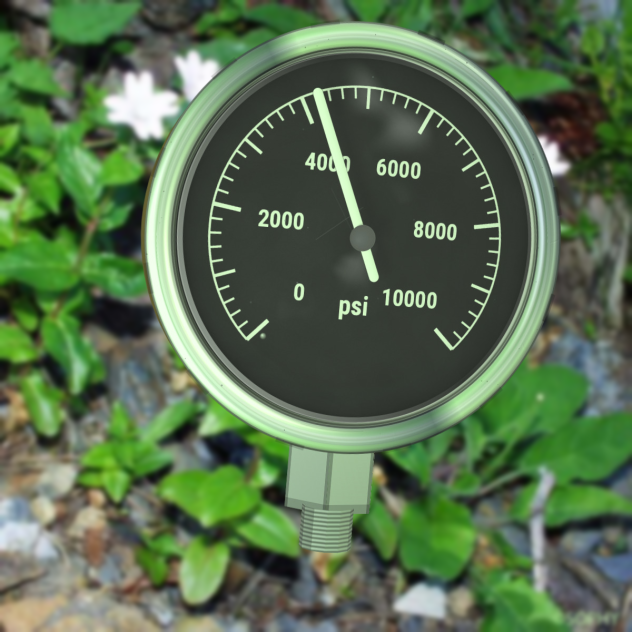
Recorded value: **4200** psi
